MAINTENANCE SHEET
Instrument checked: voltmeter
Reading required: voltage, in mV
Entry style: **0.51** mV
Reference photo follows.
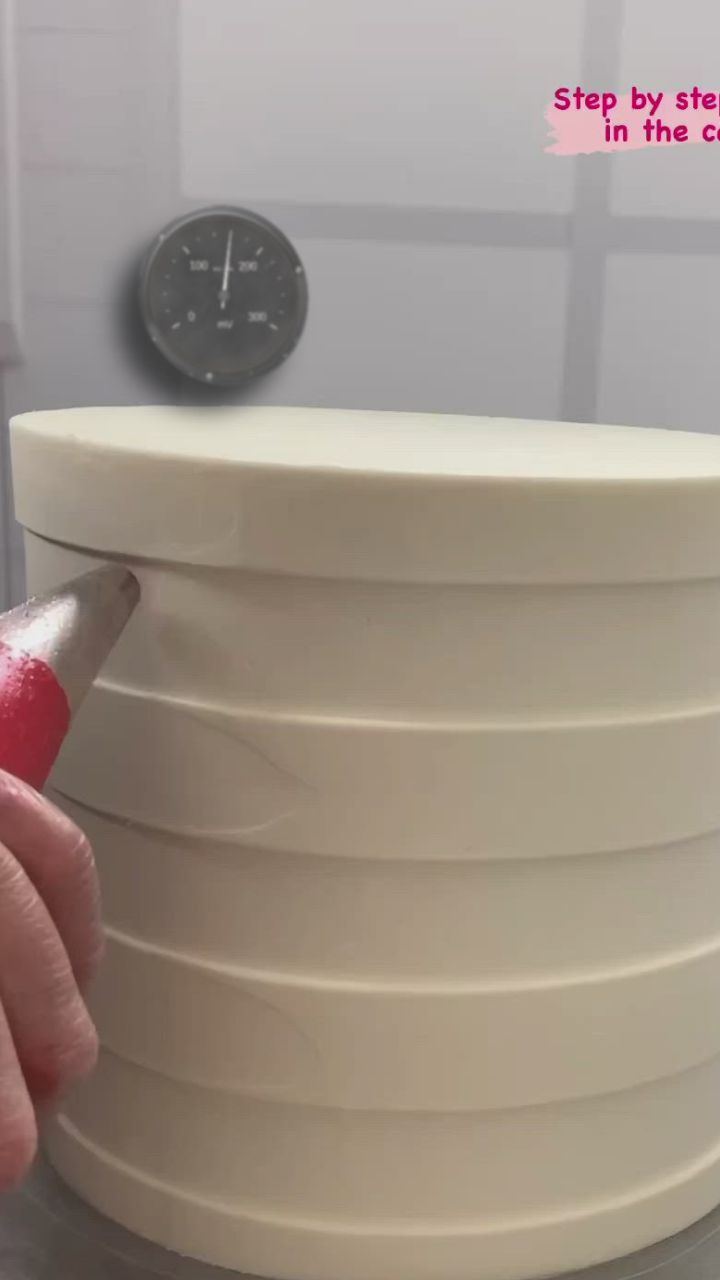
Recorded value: **160** mV
